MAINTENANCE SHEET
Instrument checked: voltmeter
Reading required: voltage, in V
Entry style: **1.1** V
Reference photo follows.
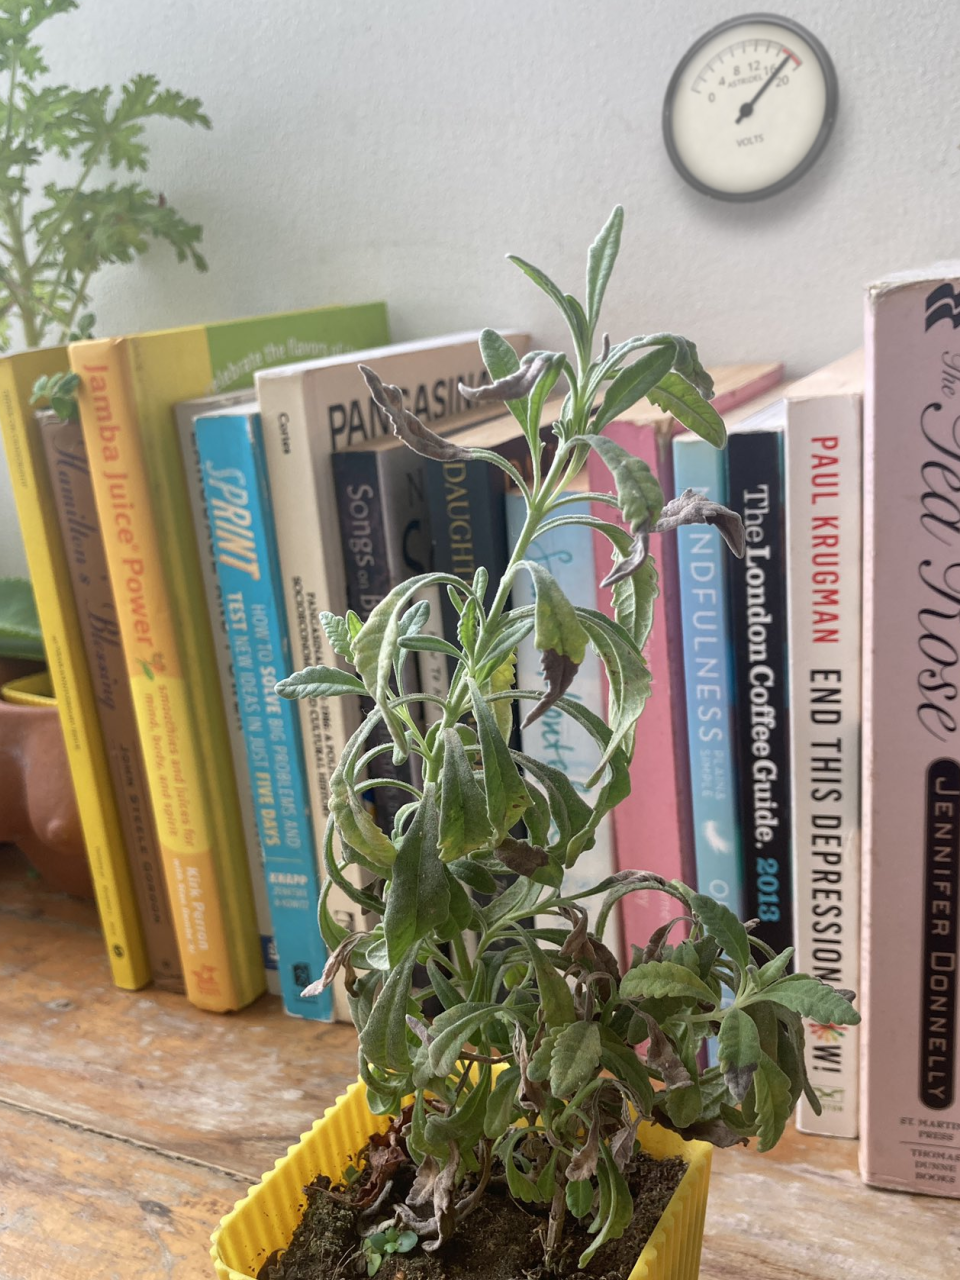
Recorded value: **18** V
